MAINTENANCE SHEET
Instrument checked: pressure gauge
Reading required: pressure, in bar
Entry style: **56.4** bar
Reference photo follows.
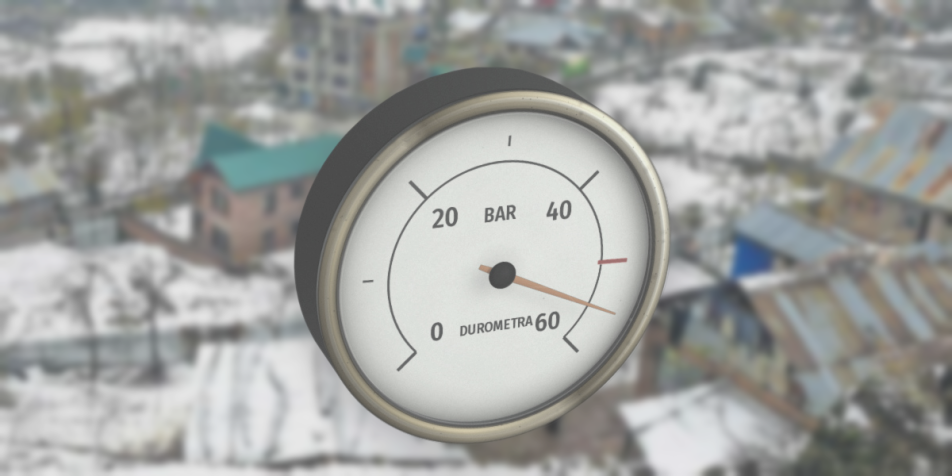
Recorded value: **55** bar
